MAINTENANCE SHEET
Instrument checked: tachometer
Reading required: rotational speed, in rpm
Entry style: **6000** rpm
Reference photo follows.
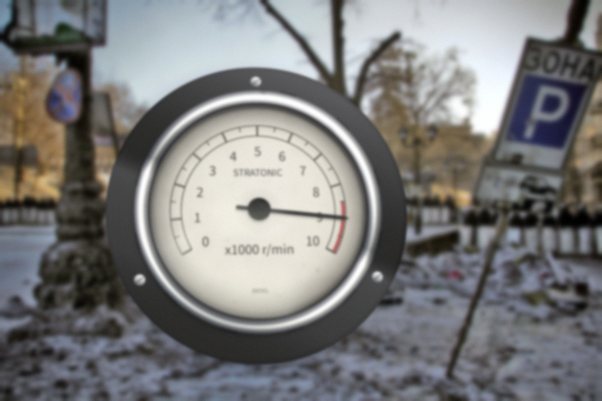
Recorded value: **9000** rpm
